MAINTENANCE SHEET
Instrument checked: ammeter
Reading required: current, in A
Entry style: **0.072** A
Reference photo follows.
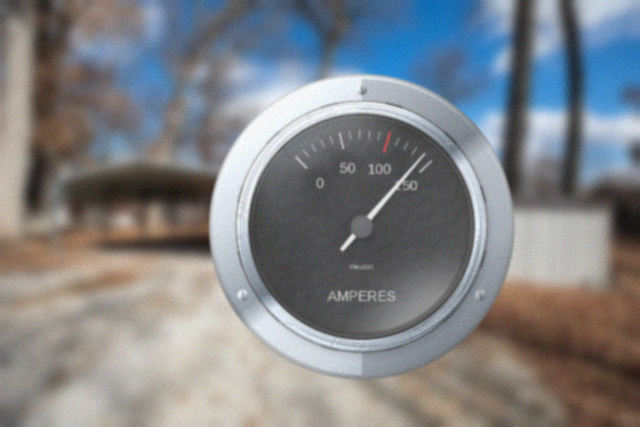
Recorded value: **140** A
